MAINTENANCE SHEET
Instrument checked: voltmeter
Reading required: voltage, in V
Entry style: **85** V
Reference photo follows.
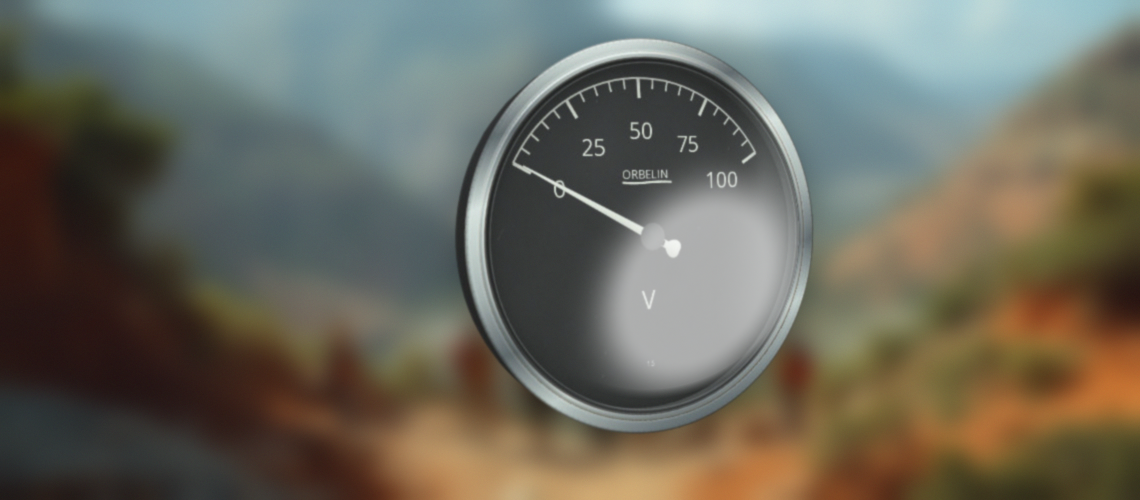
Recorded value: **0** V
